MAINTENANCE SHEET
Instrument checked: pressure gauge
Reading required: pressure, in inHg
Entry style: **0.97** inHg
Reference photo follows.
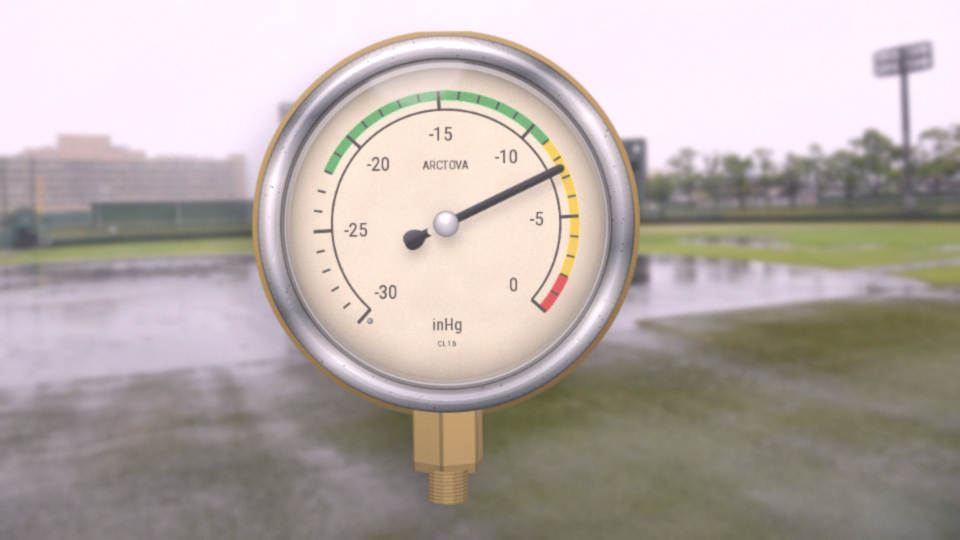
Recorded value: **-7.5** inHg
